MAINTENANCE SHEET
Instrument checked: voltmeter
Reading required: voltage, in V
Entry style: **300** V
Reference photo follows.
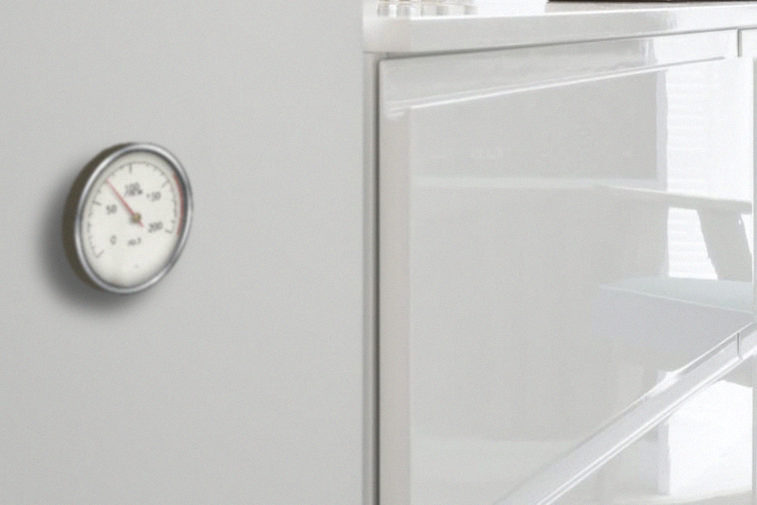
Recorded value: **70** V
